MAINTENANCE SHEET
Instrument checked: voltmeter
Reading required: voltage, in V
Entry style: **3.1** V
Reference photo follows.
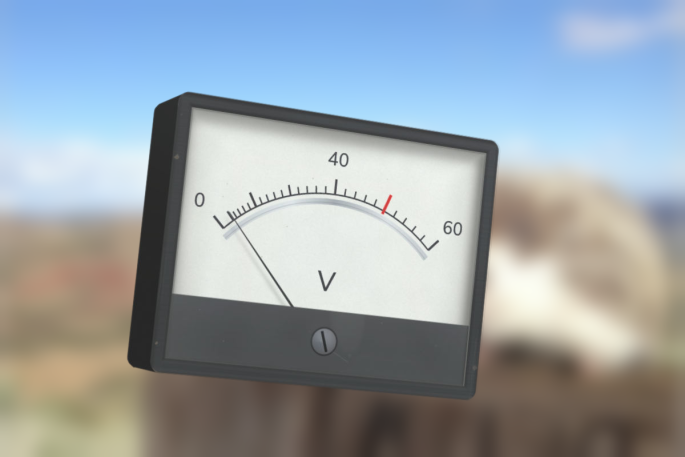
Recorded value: **10** V
